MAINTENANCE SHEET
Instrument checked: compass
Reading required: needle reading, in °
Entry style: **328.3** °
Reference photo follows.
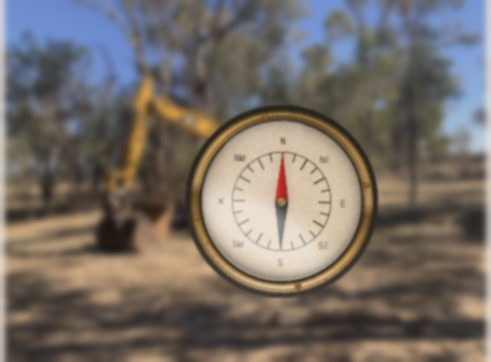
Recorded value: **0** °
